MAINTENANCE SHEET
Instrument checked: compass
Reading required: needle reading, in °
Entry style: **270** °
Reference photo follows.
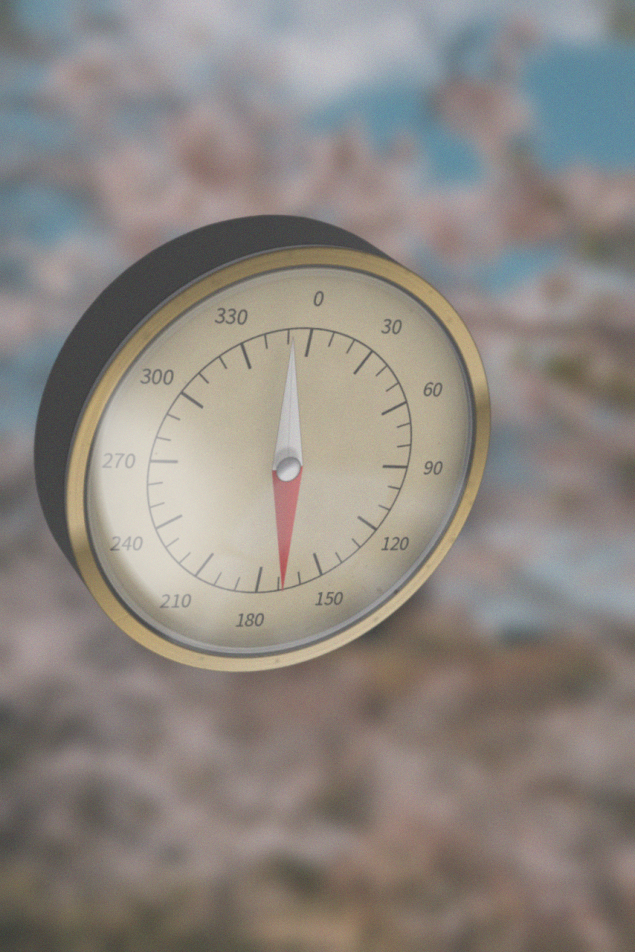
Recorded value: **170** °
